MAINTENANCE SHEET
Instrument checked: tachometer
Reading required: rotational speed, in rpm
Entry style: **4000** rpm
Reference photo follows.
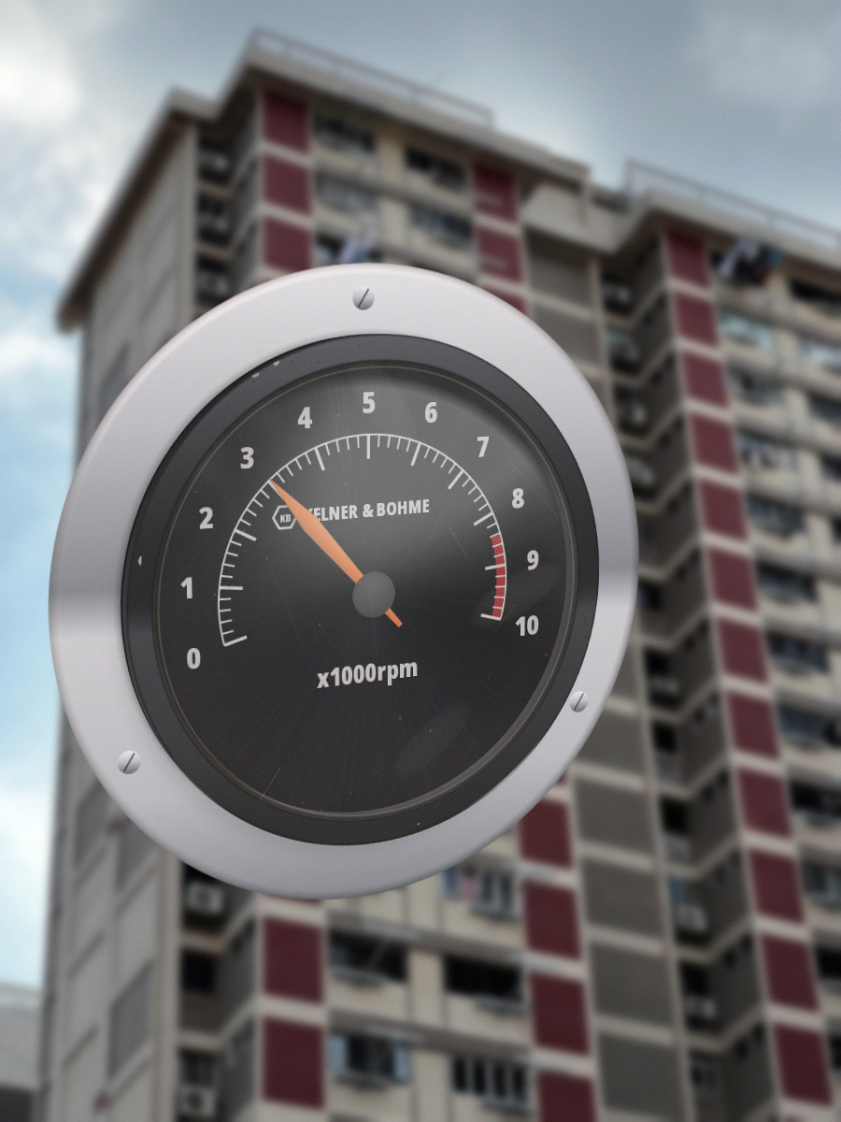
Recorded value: **3000** rpm
